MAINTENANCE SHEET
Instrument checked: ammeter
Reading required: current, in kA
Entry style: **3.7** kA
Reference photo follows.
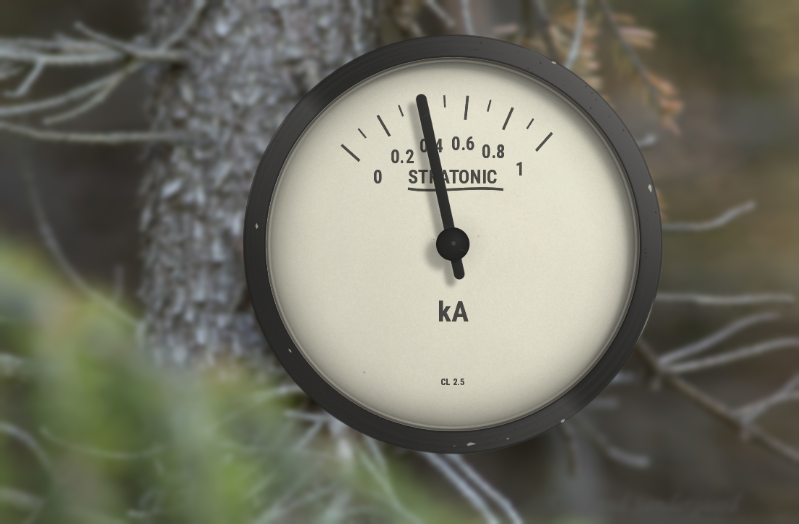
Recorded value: **0.4** kA
